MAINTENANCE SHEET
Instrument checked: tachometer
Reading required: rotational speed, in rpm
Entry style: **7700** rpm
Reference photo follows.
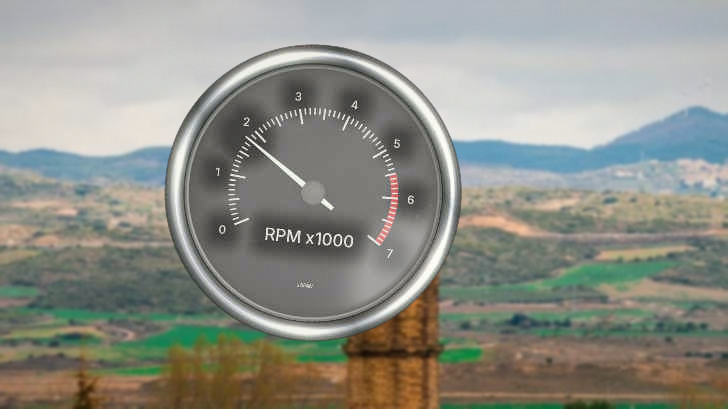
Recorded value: **1800** rpm
